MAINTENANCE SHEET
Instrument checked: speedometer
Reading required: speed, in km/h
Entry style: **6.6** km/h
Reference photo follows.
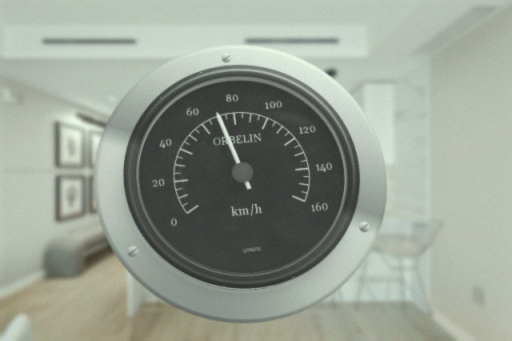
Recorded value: **70** km/h
